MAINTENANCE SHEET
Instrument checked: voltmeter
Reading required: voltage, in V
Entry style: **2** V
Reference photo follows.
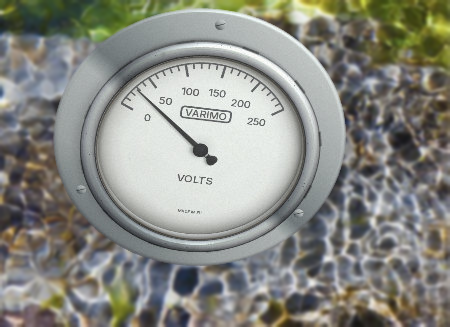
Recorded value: **30** V
